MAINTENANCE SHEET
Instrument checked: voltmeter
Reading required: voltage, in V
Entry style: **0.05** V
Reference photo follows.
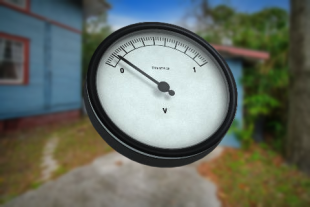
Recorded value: **0.1** V
